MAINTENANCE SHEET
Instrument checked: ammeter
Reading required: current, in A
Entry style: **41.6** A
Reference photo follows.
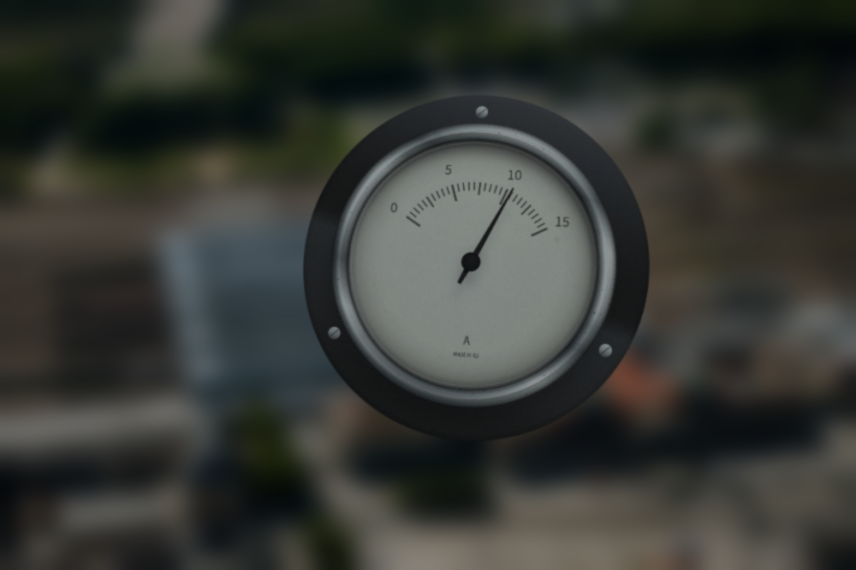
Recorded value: **10.5** A
